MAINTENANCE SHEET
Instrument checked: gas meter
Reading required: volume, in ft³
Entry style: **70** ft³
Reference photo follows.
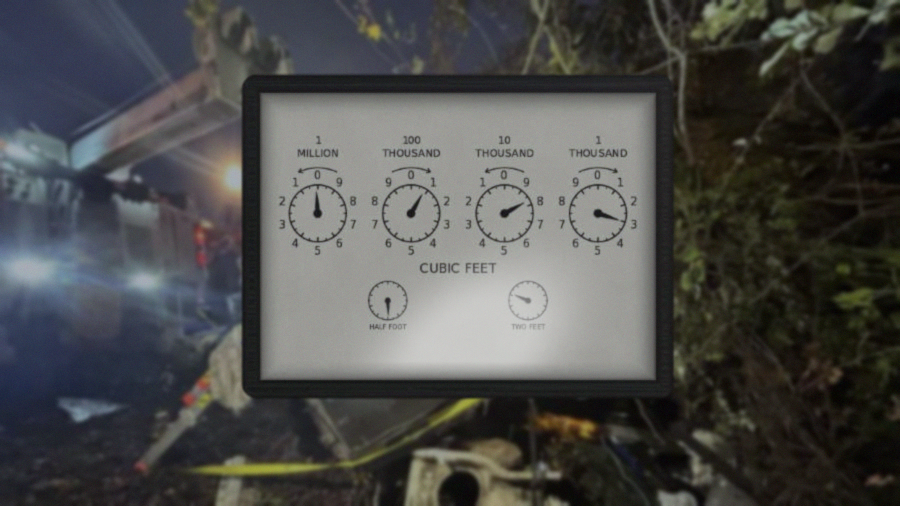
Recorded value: **8300** ft³
